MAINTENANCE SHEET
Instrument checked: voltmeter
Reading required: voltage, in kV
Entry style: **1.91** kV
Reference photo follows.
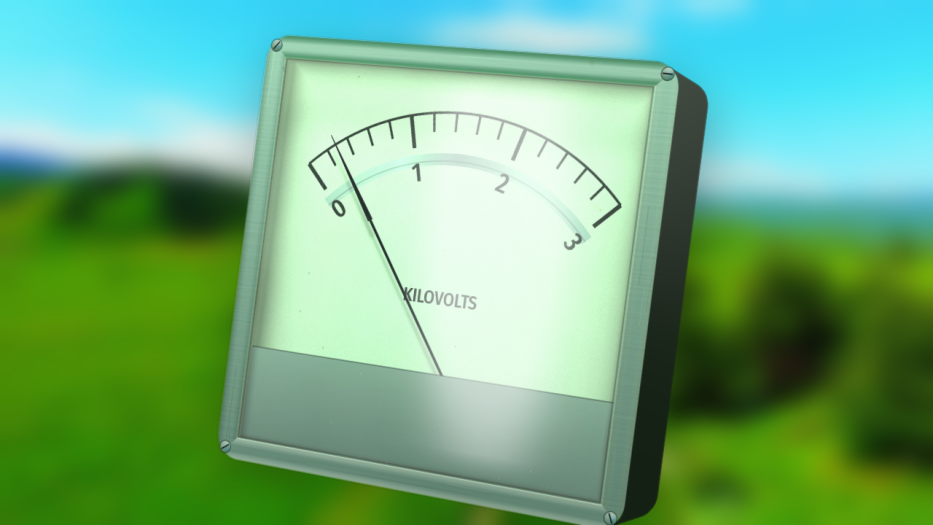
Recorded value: **0.3** kV
